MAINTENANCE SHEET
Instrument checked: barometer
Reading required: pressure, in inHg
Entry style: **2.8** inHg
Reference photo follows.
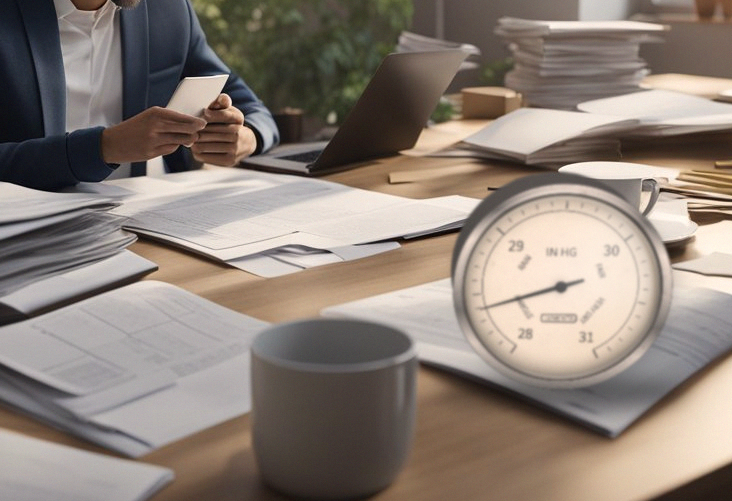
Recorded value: **28.4** inHg
